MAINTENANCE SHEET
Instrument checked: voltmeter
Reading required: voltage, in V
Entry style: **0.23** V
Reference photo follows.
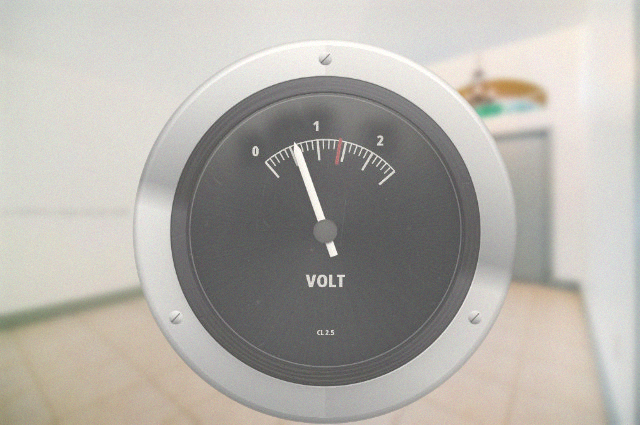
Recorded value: **0.6** V
